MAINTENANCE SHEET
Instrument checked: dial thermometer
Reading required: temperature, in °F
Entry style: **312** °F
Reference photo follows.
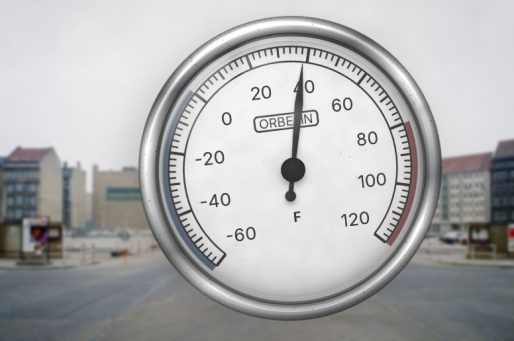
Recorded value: **38** °F
